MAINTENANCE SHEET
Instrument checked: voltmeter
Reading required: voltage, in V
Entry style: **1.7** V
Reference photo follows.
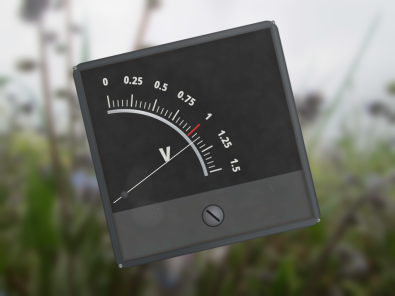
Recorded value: **1.1** V
